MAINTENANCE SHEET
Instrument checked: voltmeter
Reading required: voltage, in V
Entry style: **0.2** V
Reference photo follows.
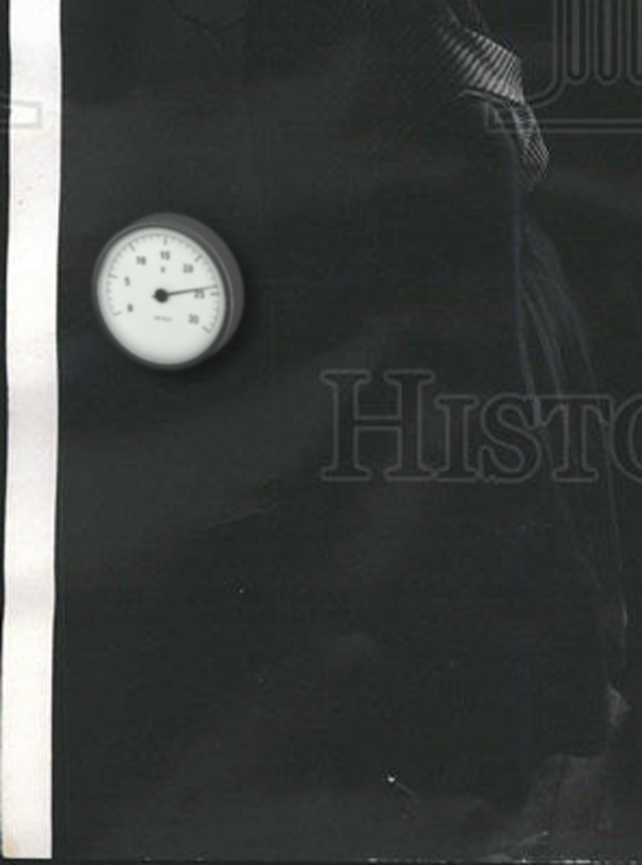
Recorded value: **24** V
